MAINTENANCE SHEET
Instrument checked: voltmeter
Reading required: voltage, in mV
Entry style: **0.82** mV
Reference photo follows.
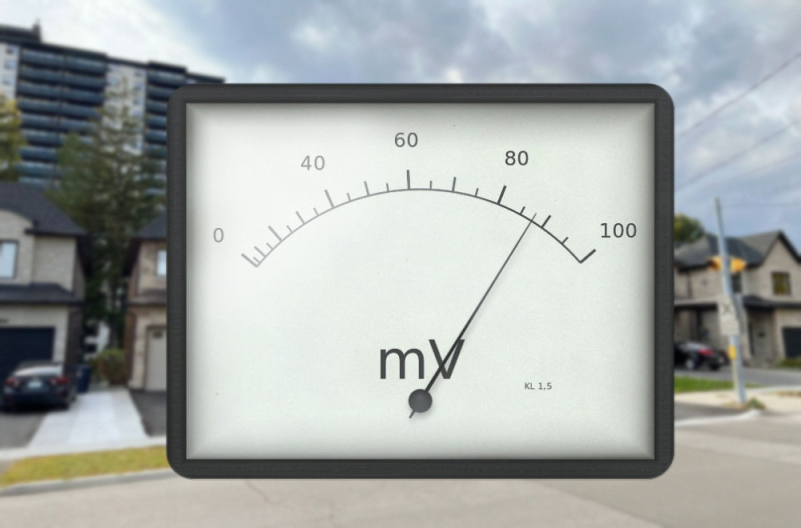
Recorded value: **87.5** mV
